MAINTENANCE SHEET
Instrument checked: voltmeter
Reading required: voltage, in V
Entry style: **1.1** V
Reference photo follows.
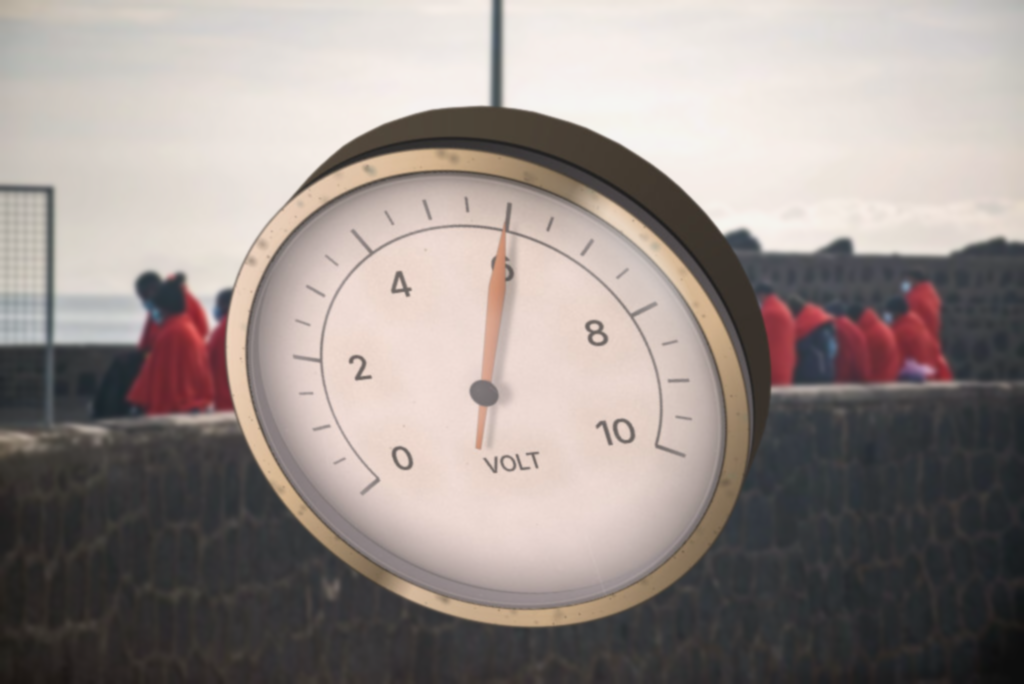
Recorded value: **6** V
